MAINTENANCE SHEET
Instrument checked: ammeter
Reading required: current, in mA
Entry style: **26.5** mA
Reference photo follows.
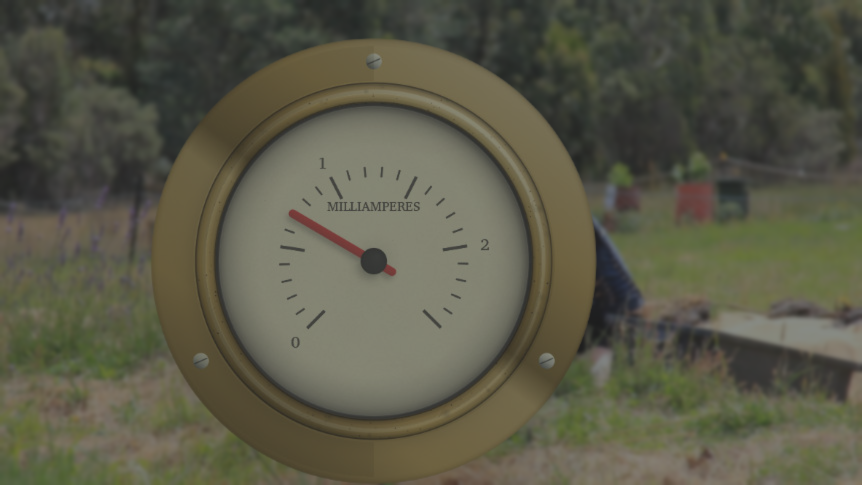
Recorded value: **0.7** mA
